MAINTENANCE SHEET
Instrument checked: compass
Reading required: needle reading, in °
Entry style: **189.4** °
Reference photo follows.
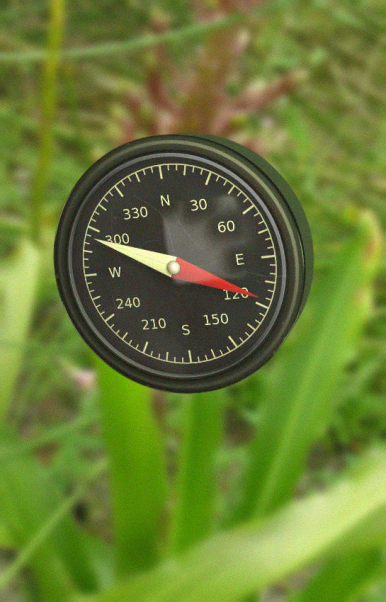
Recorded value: **115** °
